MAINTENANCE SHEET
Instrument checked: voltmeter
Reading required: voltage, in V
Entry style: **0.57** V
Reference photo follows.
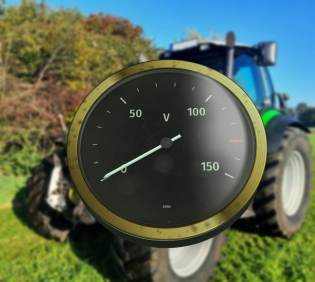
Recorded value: **0** V
